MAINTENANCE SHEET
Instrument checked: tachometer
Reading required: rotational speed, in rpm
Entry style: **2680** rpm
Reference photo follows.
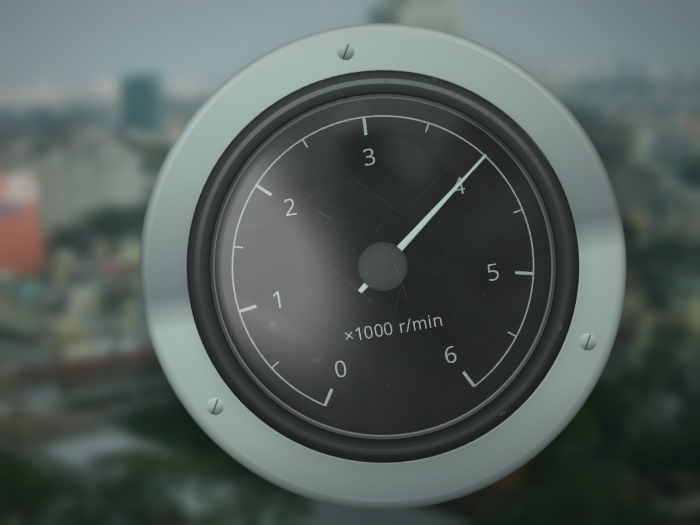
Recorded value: **4000** rpm
